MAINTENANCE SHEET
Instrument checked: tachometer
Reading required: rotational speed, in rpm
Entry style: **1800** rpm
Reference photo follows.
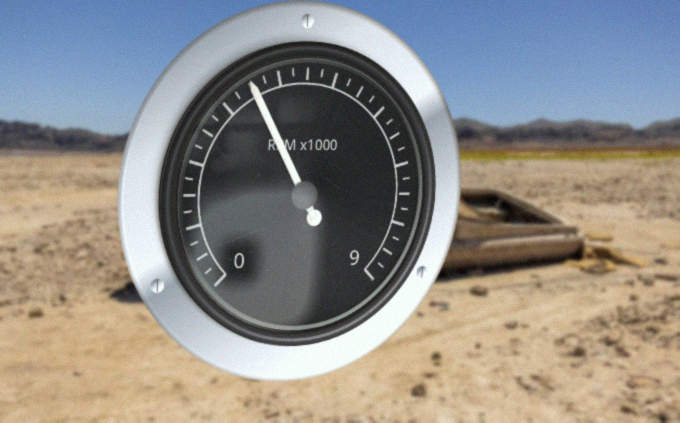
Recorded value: **3500** rpm
